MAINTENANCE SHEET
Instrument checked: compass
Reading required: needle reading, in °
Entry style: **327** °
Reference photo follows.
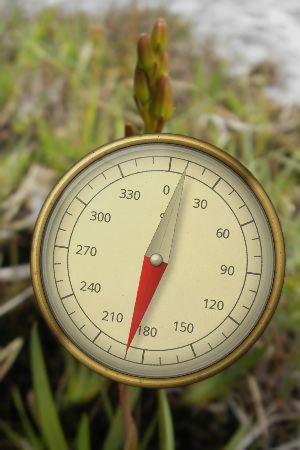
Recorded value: **190** °
